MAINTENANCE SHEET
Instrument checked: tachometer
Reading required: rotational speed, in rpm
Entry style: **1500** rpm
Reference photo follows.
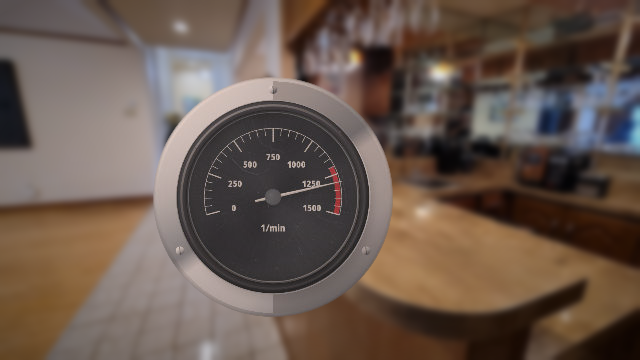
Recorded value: **1300** rpm
